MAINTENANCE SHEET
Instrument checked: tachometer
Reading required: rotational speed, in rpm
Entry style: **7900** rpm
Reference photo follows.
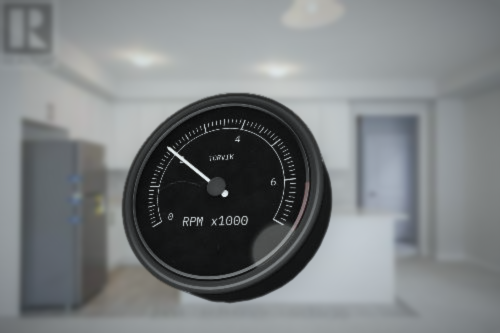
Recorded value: **2000** rpm
